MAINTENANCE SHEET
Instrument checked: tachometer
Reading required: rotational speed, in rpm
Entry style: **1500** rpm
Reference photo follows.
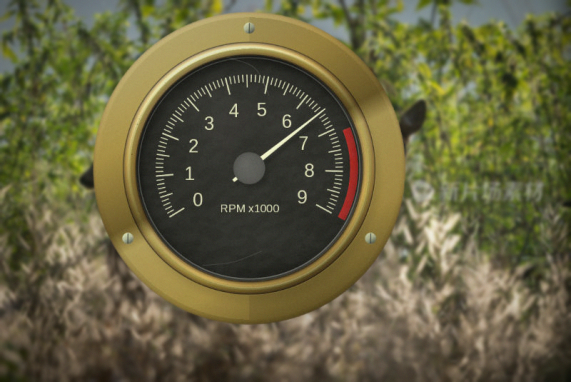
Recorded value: **6500** rpm
